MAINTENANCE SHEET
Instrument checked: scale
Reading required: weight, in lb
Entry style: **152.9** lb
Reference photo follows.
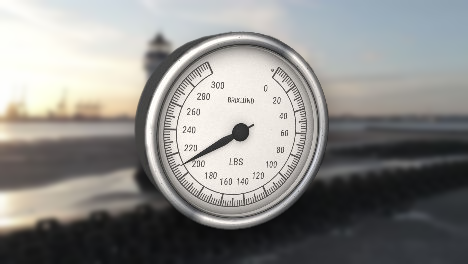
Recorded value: **210** lb
